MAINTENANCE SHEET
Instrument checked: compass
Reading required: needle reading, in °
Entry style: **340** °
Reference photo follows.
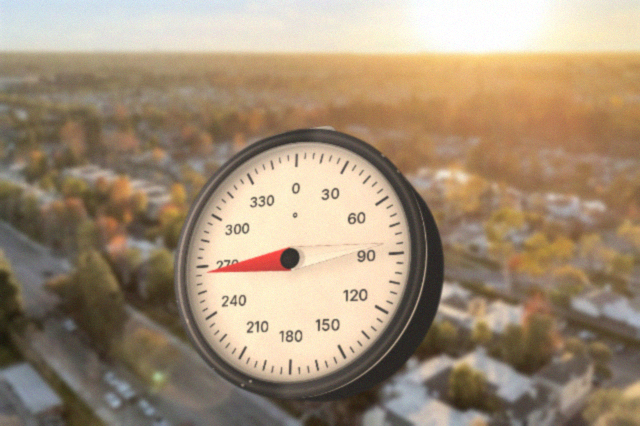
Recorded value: **265** °
